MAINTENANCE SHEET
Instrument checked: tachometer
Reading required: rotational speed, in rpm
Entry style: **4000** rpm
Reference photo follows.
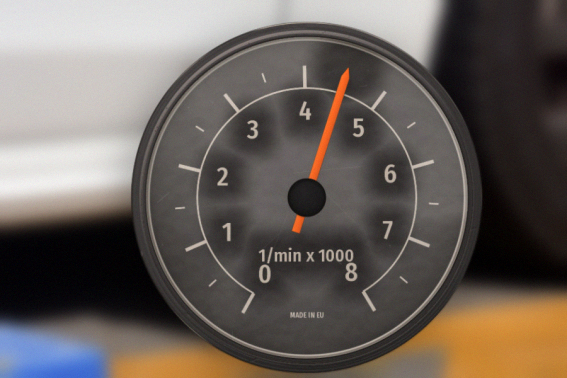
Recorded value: **4500** rpm
